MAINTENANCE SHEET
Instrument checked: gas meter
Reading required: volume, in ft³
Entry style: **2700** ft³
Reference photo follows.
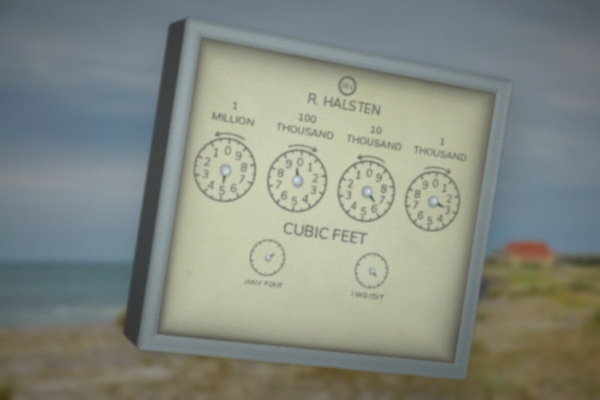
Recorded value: **496300** ft³
